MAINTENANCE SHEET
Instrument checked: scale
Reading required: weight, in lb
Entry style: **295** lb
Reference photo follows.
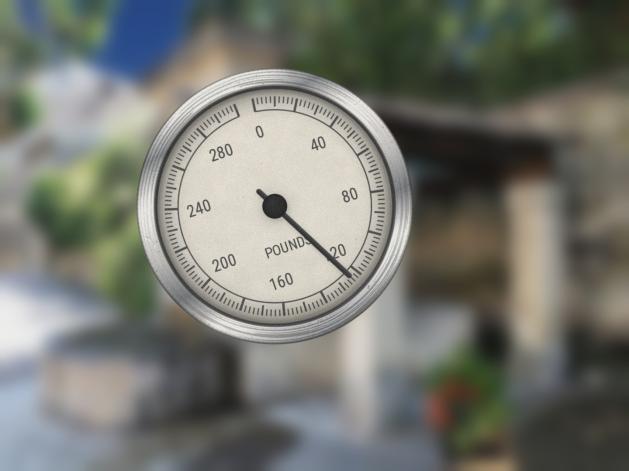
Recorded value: **124** lb
